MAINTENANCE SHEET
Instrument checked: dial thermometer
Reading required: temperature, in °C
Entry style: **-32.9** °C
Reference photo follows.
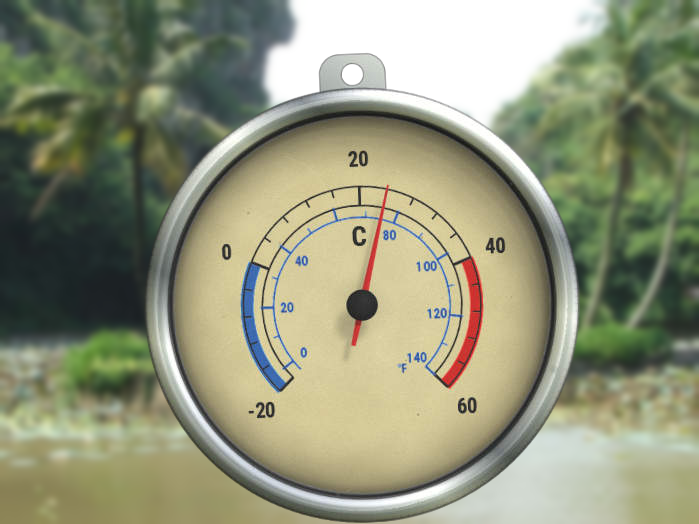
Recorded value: **24** °C
